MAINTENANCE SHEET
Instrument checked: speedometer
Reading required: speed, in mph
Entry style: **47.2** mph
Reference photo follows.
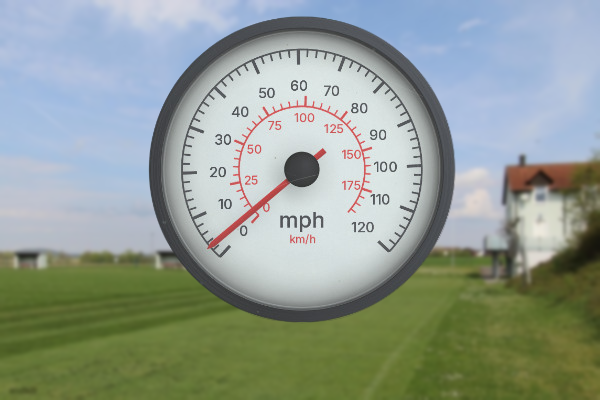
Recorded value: **3** mph
